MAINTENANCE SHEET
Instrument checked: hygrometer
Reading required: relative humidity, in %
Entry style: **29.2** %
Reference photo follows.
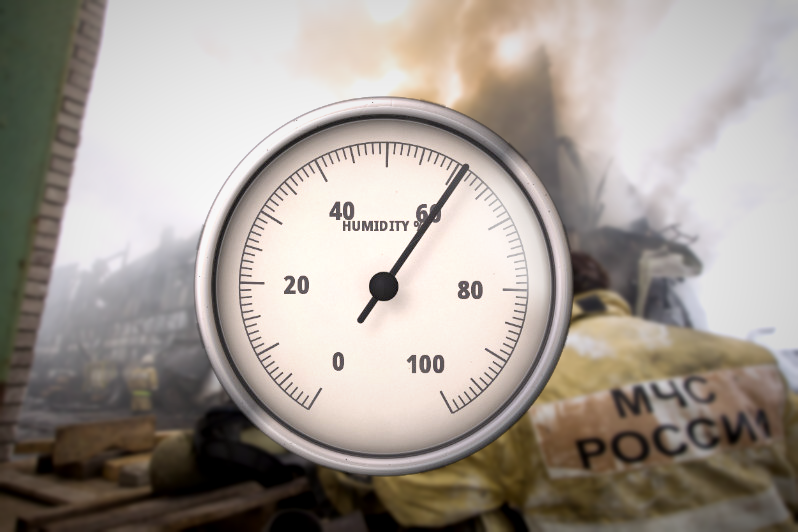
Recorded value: **61** %
